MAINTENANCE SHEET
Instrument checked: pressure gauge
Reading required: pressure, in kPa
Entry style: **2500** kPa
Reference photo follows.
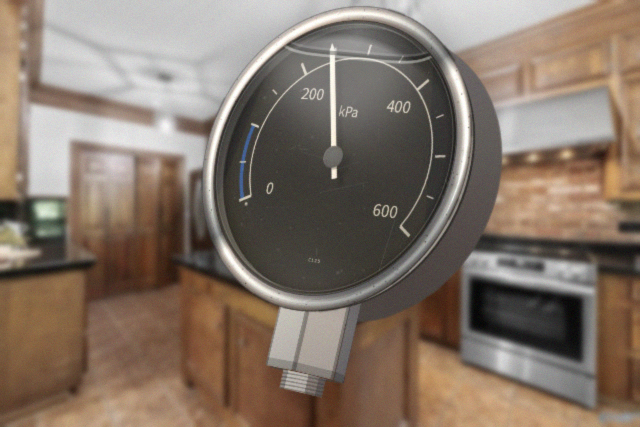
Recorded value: **250** kPa
